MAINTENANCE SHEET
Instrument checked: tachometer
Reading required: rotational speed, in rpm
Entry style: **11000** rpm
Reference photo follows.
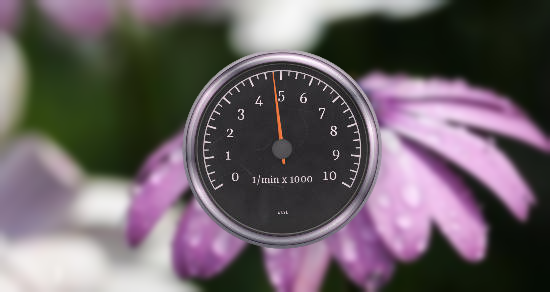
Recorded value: **4750** rpm
